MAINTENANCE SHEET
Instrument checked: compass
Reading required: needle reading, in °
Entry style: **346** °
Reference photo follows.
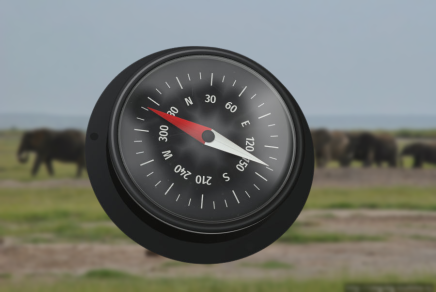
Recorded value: **320** °
